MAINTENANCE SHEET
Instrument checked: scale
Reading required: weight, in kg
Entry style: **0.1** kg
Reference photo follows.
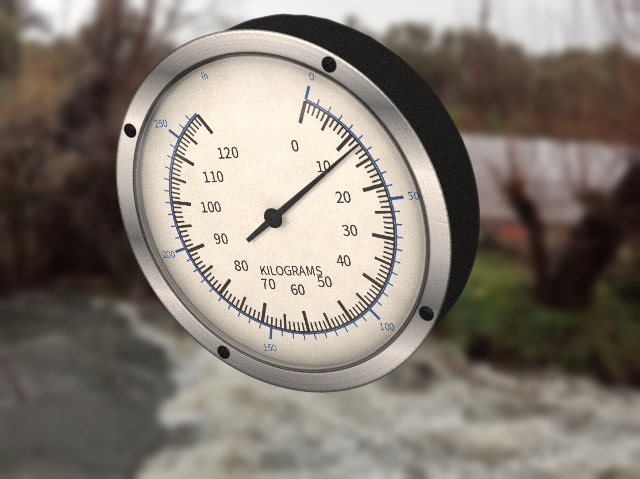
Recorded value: **12** kg
